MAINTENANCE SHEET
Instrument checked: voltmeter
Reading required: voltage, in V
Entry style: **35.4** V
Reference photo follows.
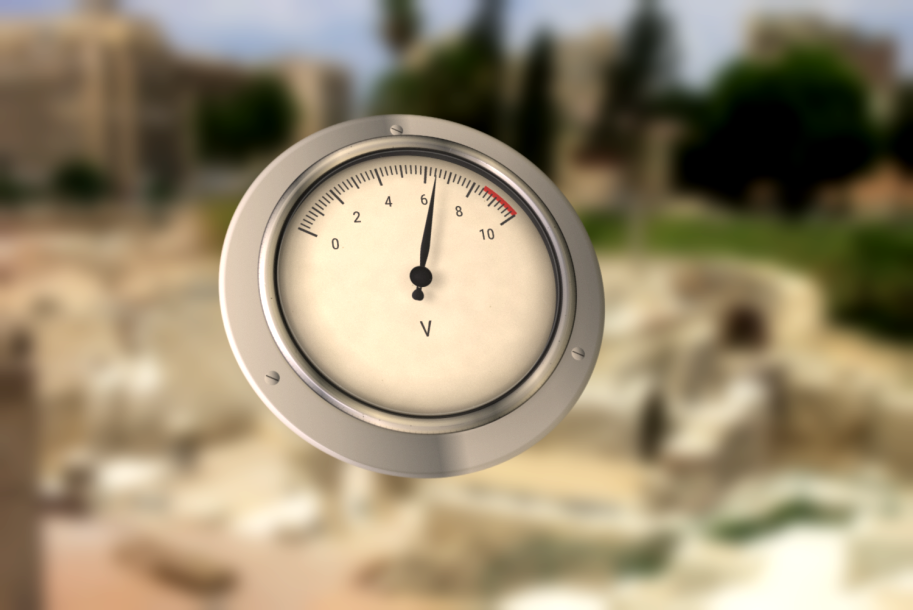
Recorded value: **6.4** V
